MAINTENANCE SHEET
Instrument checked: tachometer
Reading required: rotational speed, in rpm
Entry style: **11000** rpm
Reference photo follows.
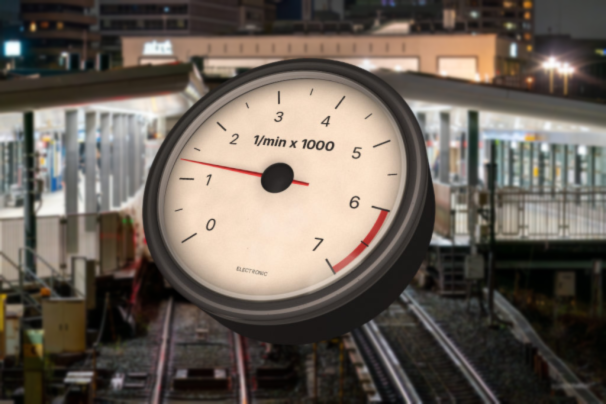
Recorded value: **1250** rpm
